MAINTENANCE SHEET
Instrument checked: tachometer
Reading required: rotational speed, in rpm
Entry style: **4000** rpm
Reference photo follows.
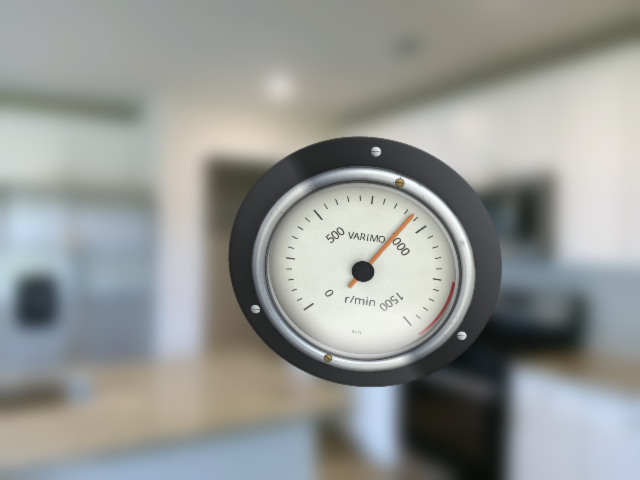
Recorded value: **925** rpm
